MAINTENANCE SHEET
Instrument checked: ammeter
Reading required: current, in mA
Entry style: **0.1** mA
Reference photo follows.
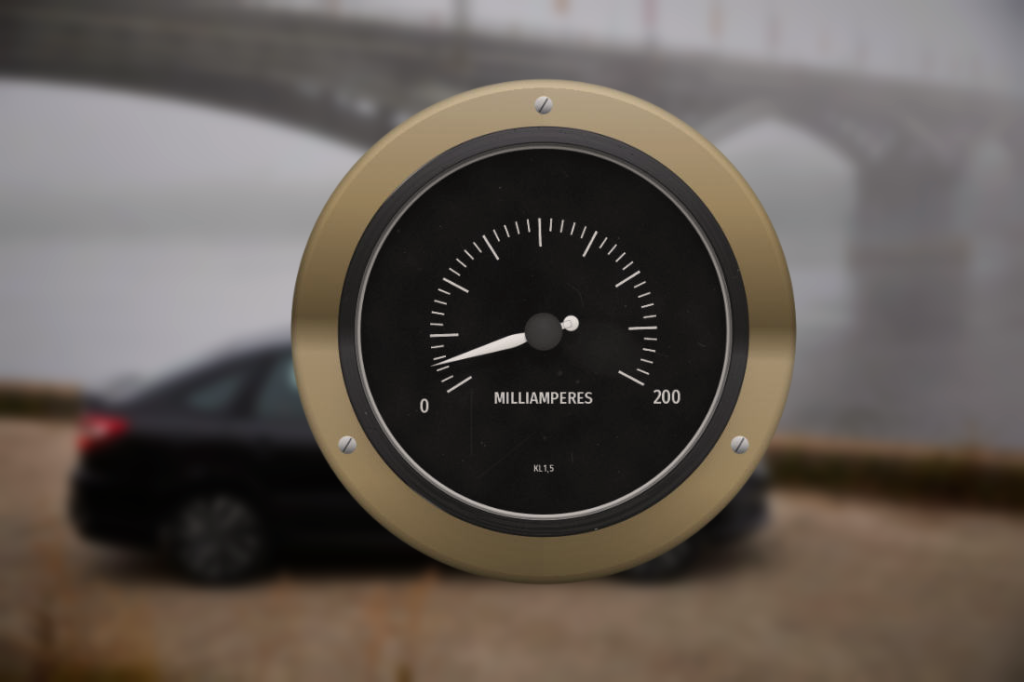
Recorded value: **12.5** mA
